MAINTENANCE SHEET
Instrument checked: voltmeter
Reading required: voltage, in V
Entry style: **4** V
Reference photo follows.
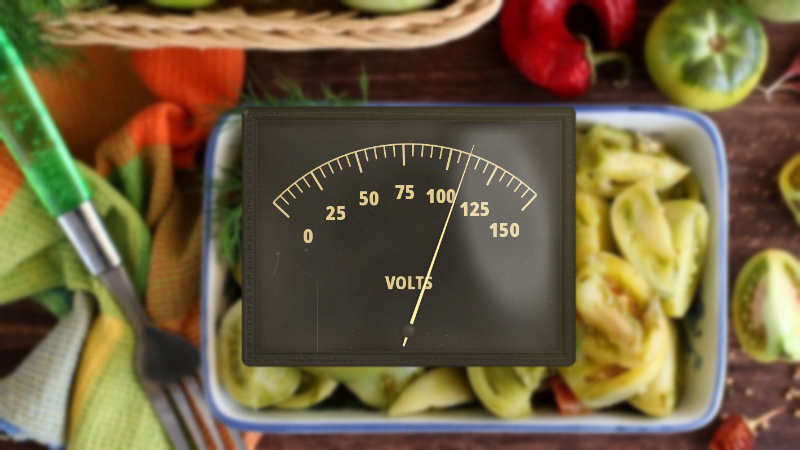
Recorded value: **110** V
